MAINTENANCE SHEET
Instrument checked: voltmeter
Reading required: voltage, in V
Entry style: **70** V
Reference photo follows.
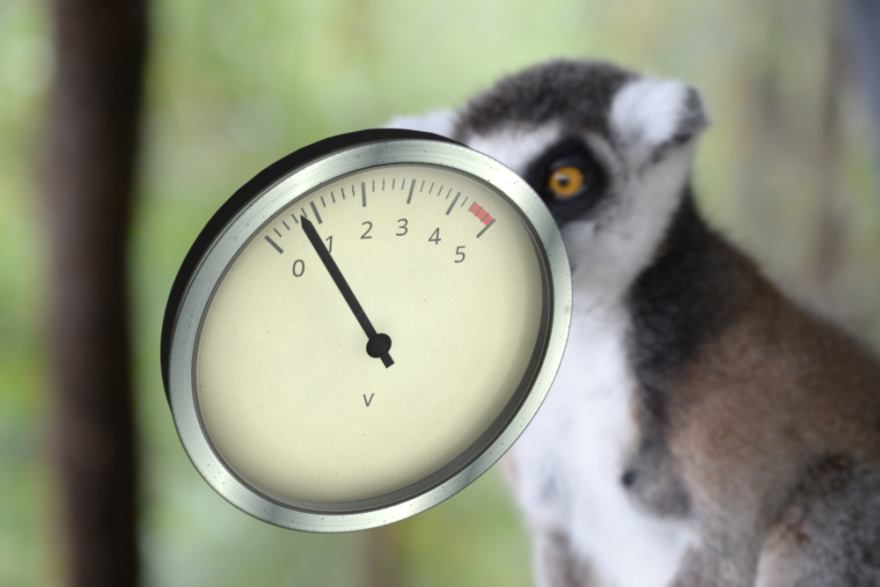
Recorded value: **0.7** V
